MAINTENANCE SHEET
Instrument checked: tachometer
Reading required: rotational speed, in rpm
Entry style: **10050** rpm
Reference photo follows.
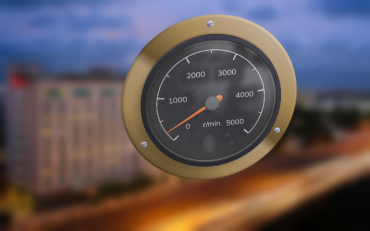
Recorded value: **250** rpm
